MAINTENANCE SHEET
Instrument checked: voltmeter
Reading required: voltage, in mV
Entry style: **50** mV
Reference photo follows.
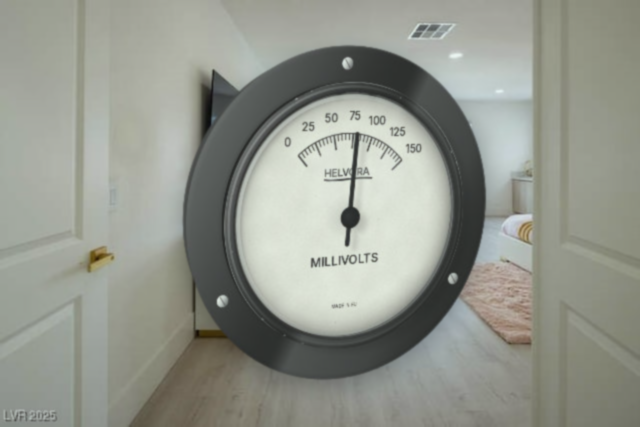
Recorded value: **75** mV
